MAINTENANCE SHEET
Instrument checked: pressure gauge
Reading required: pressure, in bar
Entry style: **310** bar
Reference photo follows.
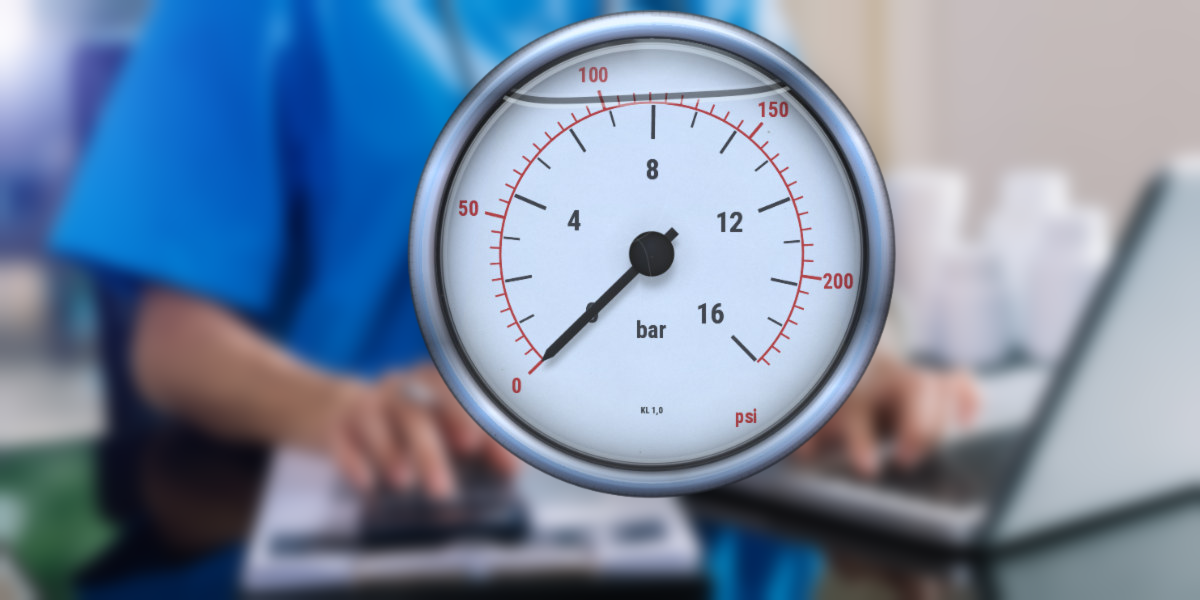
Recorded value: **0** bar
